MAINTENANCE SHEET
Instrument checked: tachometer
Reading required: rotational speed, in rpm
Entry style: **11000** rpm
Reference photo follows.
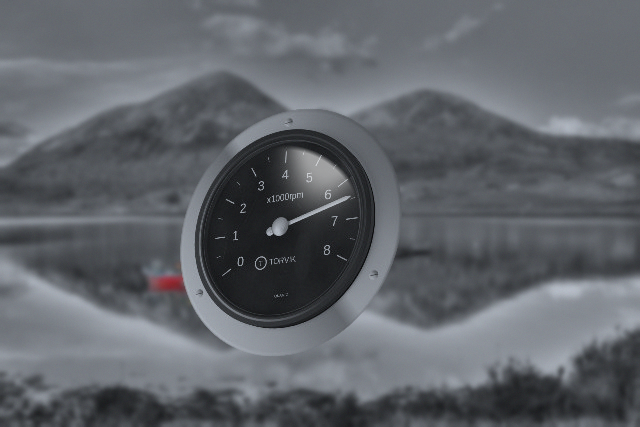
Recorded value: **6500** rpm
